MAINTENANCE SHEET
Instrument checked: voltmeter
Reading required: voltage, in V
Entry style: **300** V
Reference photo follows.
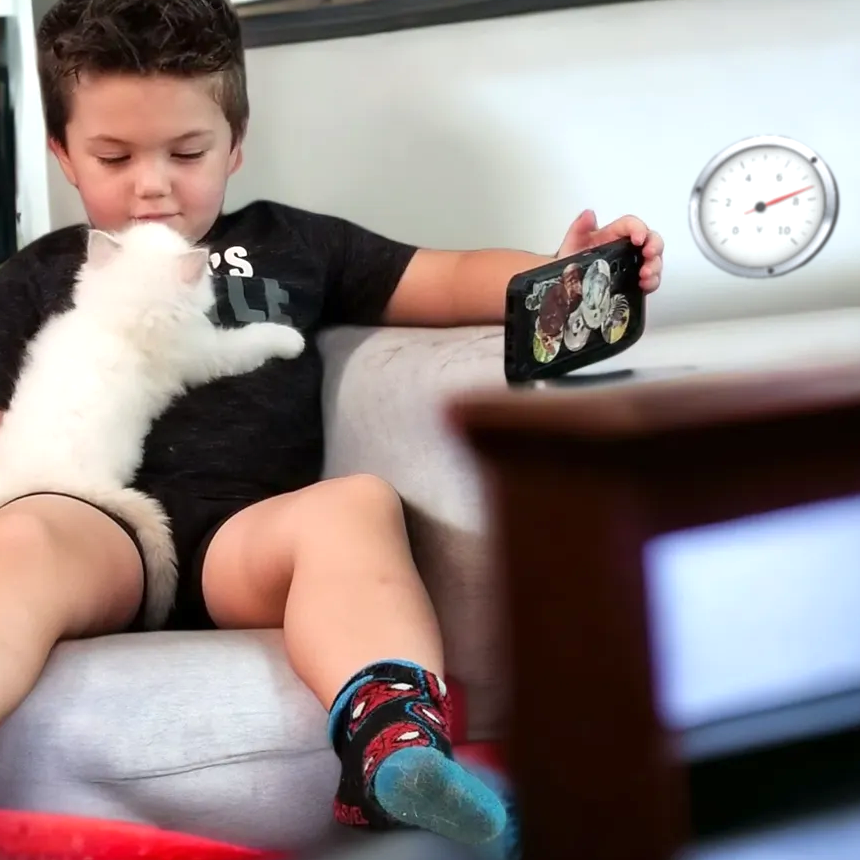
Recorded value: **7.5** V
